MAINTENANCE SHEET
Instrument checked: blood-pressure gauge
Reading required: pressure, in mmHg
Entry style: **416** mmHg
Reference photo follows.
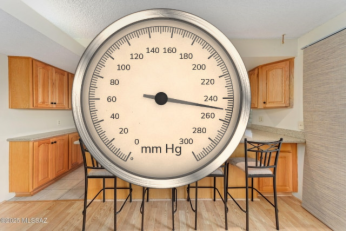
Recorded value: **250** mmHg
